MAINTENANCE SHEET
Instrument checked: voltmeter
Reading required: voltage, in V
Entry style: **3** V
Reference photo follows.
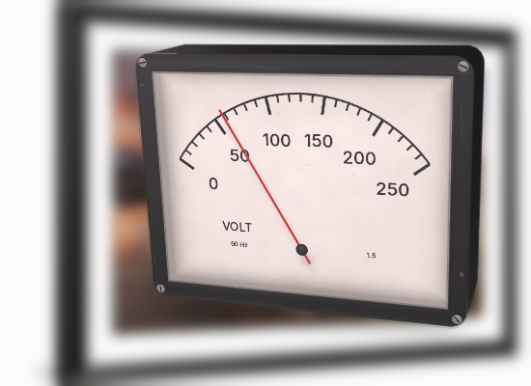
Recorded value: **60** V
